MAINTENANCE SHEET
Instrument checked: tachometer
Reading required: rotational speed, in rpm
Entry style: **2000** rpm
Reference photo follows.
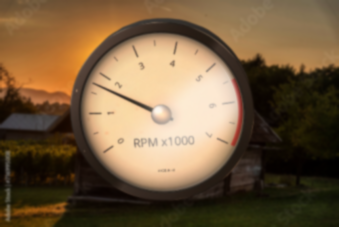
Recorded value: **1750** rpm
